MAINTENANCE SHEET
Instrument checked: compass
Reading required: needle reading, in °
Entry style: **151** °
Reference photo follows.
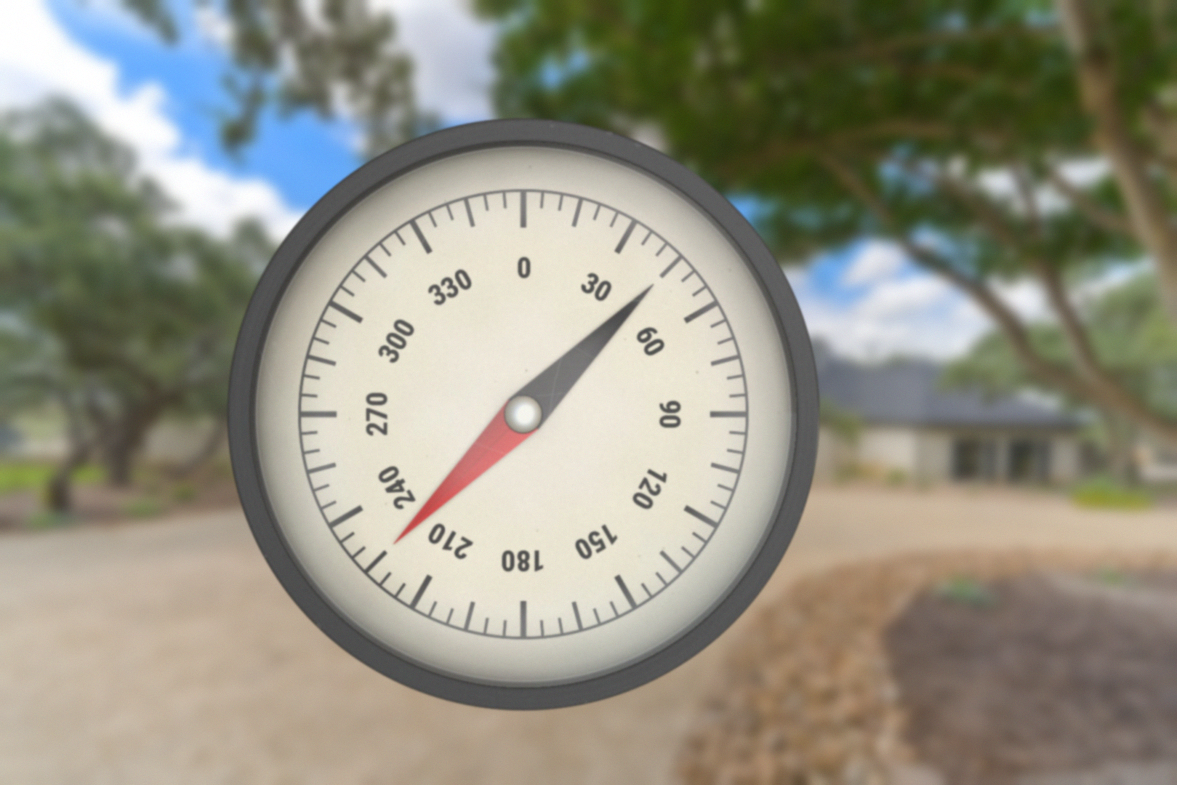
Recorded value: **225** °
